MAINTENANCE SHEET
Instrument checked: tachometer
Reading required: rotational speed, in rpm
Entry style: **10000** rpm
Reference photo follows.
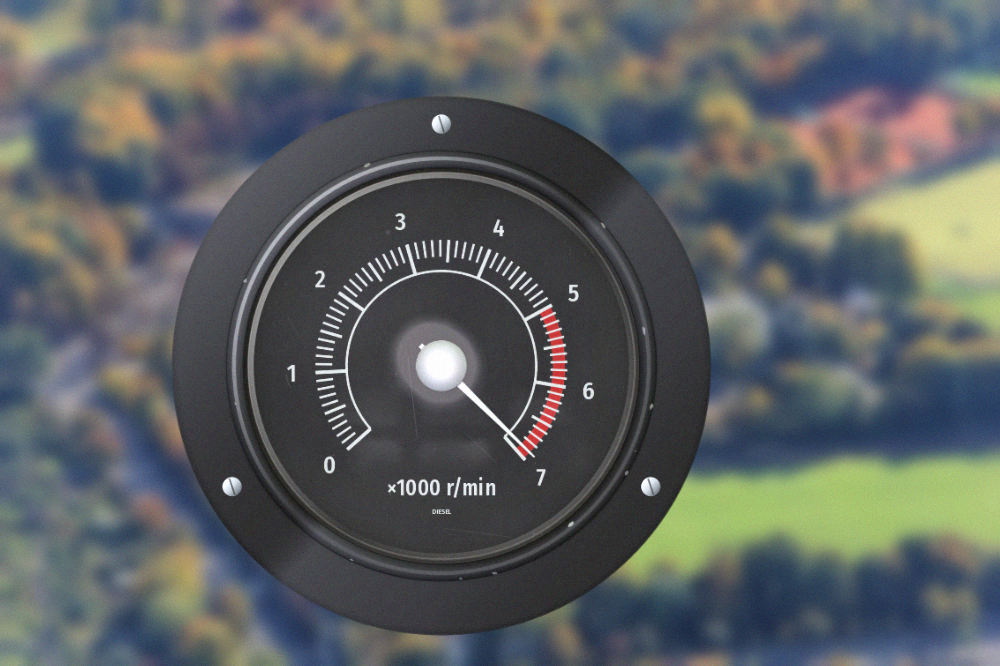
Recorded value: **6900** rpm
